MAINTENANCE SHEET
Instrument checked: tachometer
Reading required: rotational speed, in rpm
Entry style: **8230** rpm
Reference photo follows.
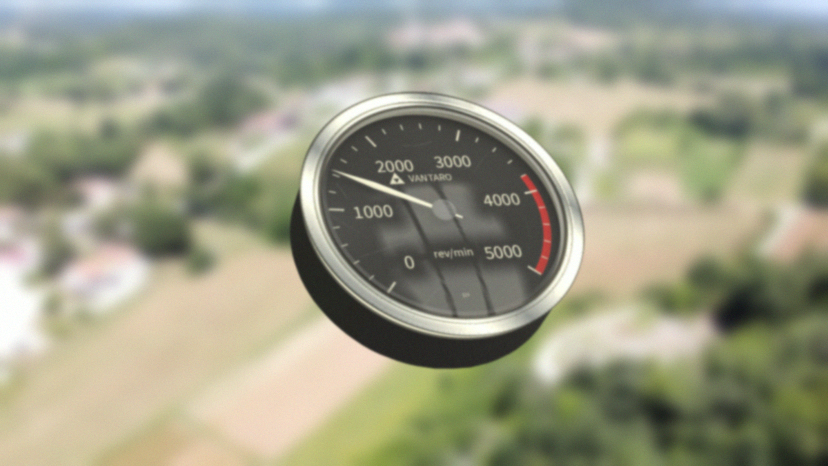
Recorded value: **1400** rpm
